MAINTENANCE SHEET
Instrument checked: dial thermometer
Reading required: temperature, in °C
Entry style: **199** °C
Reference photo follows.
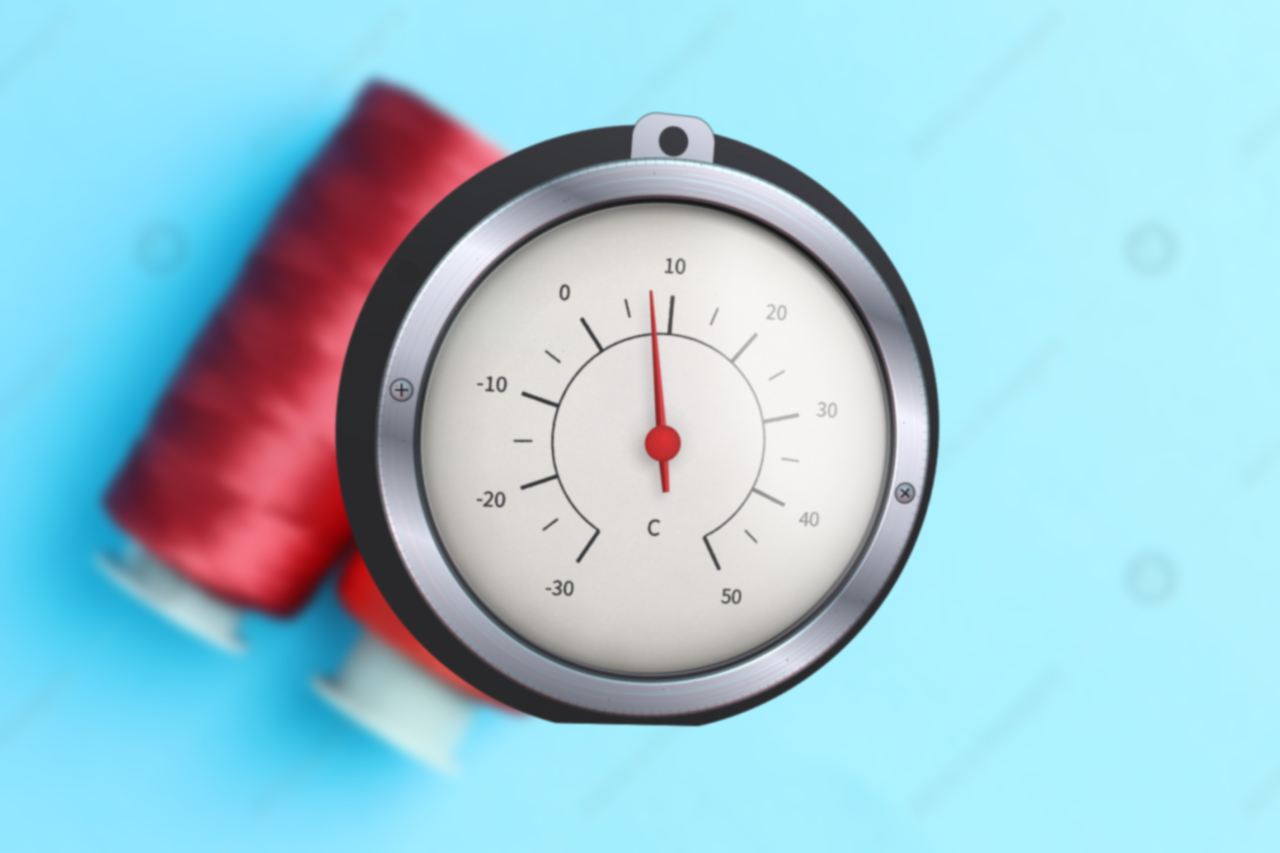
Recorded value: **7.5** °C
